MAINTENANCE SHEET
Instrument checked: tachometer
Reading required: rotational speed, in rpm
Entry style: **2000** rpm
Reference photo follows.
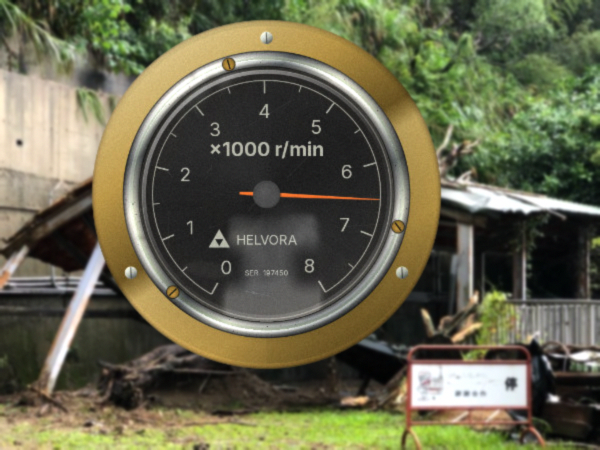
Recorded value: **6500** rpm
